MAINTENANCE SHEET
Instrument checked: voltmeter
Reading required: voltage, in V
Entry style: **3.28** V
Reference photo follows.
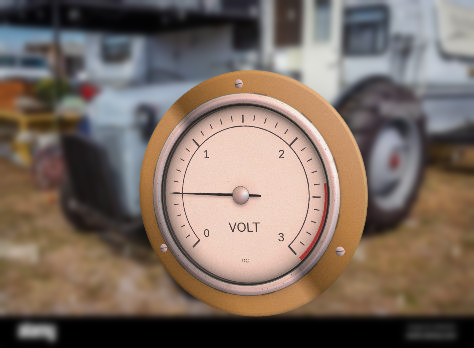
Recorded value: **0.5** V
